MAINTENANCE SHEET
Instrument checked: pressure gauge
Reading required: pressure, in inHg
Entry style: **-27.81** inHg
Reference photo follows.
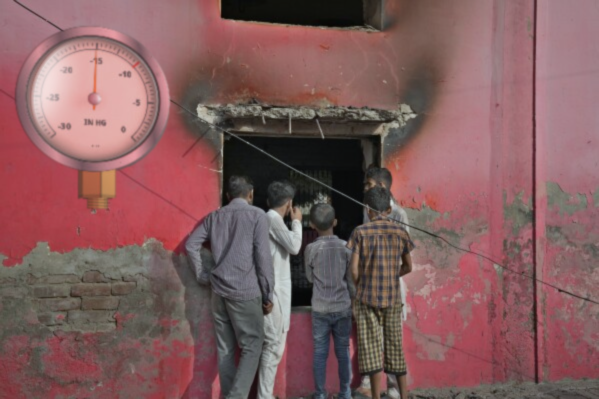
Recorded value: **-15** inHg
